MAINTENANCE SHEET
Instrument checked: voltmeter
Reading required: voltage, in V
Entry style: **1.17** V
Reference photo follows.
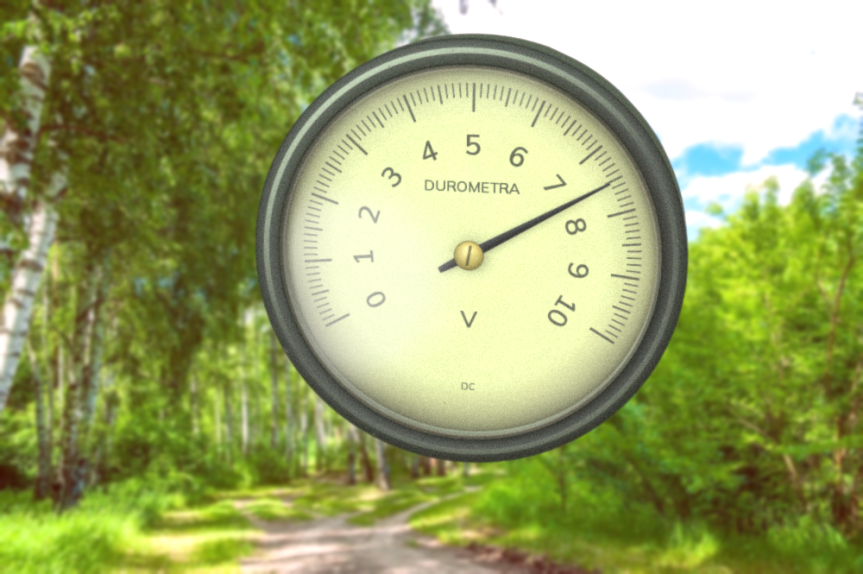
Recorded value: **7.5** V
